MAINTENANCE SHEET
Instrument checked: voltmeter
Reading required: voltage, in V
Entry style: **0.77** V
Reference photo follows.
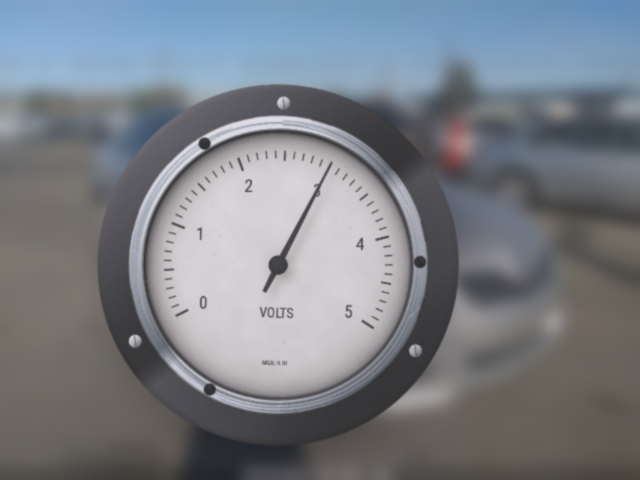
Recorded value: **3** V
